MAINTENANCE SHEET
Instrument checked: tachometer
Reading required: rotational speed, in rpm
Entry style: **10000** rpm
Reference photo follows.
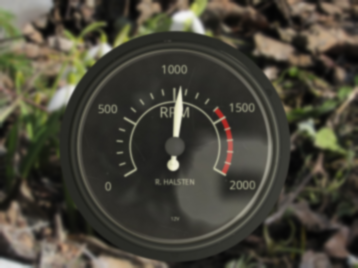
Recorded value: **1050** rpm
